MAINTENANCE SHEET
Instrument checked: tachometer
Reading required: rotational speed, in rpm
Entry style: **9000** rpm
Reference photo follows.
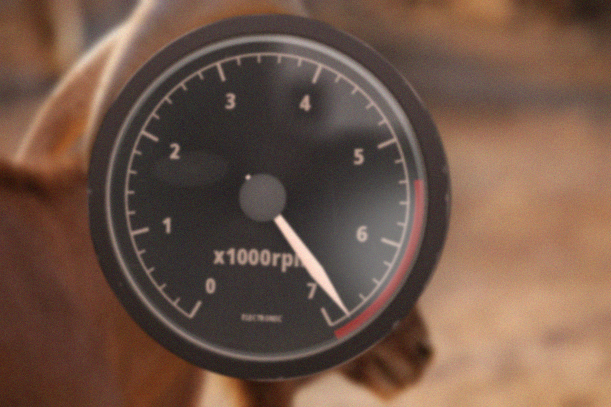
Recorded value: **6800** rpm
